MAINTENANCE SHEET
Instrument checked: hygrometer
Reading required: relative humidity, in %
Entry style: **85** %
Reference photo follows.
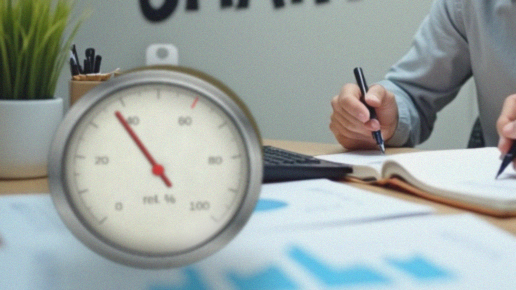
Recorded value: **37.5** %
